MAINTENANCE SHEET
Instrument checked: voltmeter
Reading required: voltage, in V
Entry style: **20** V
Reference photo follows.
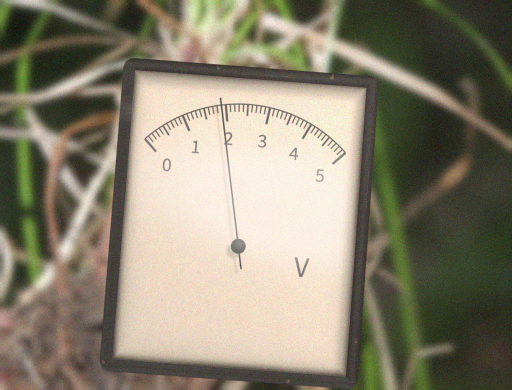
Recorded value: **1.9** V
